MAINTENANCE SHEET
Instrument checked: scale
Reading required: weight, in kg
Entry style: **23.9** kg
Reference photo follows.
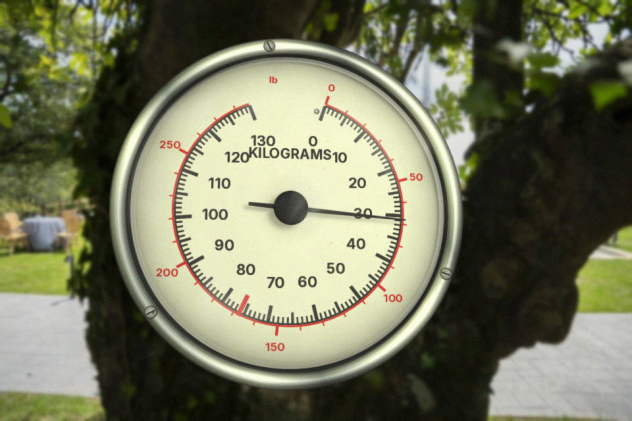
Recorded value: **31** kg
